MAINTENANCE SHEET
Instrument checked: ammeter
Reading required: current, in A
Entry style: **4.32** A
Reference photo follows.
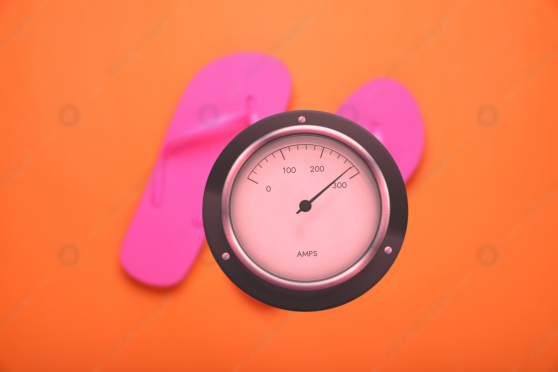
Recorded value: **280** A
